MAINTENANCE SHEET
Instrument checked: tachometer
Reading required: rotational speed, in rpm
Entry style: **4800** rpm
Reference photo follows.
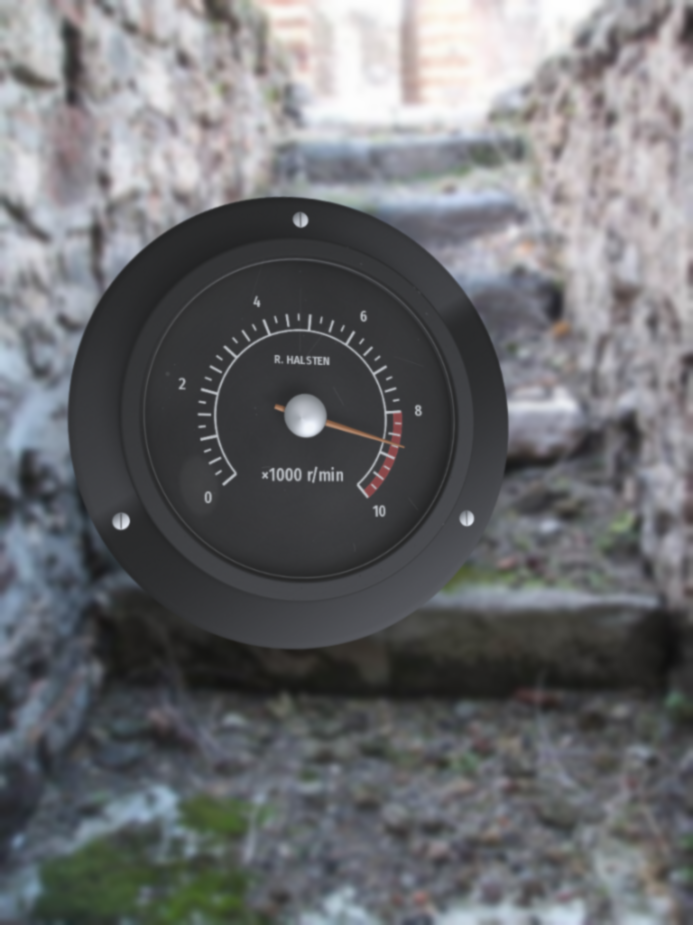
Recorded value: **8750** rpm
